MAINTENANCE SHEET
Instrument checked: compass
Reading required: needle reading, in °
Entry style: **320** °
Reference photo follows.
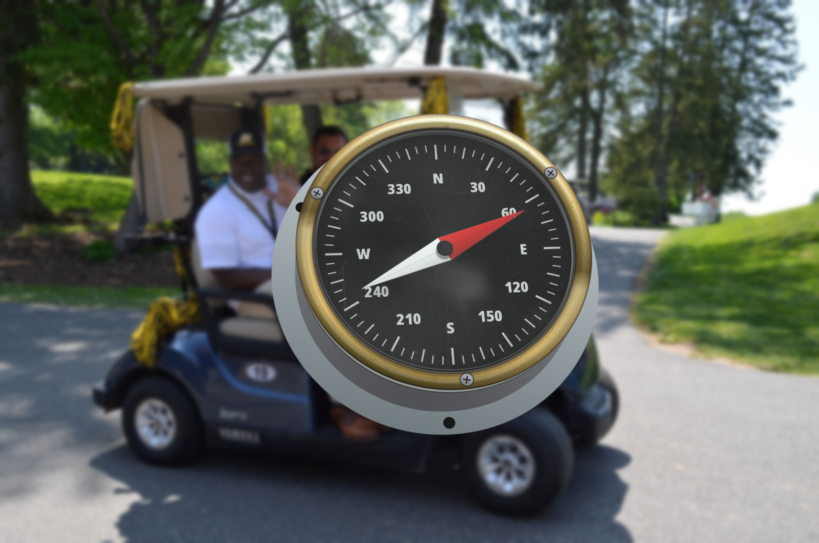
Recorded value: **65** °
